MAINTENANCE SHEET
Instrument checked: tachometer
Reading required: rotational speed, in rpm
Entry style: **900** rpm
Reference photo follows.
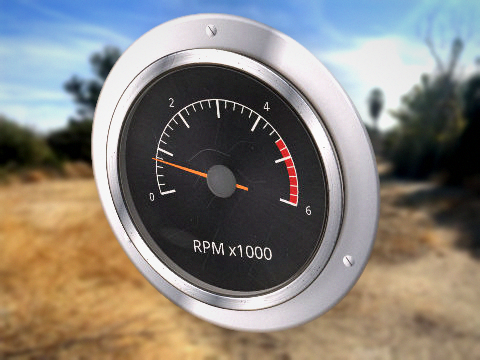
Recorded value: **800** rpm
